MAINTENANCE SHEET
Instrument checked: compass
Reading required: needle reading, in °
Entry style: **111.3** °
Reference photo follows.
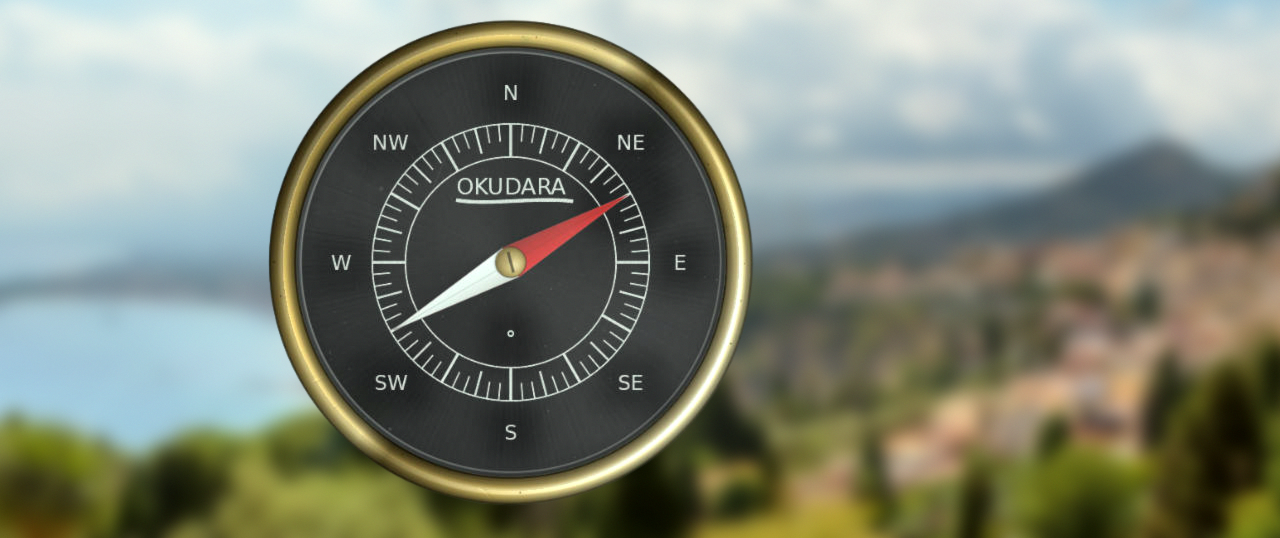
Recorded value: **60** °
